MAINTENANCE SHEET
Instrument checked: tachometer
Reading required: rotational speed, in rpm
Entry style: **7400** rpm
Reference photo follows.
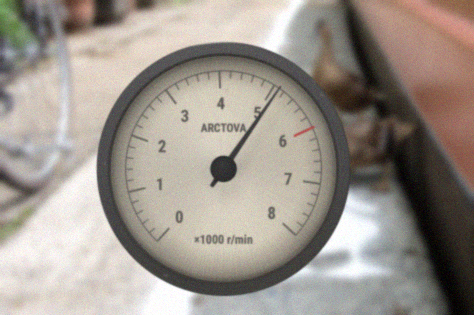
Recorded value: **5100** rpm
